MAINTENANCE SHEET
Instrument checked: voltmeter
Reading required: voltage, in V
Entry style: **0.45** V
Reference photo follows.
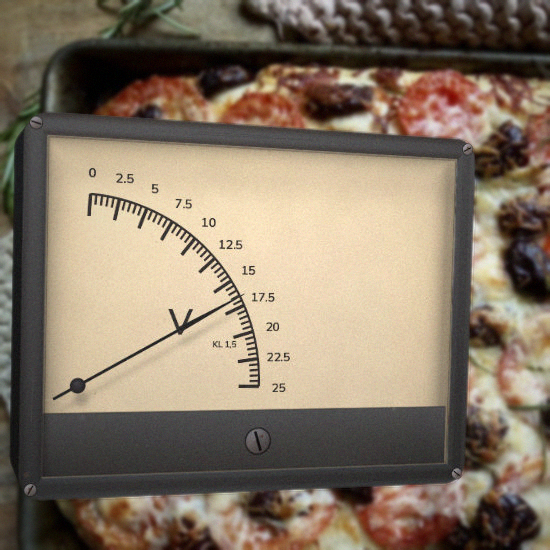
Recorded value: **16.5** V
